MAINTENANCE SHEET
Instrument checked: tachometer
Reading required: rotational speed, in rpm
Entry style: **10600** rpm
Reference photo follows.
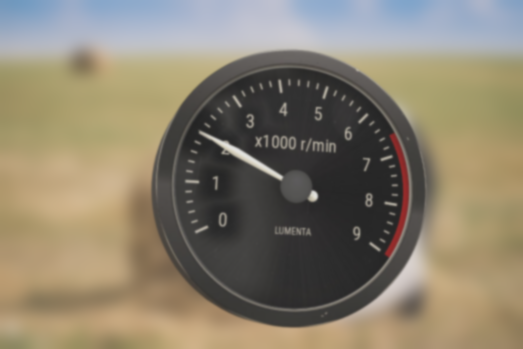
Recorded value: **2000** rpm
